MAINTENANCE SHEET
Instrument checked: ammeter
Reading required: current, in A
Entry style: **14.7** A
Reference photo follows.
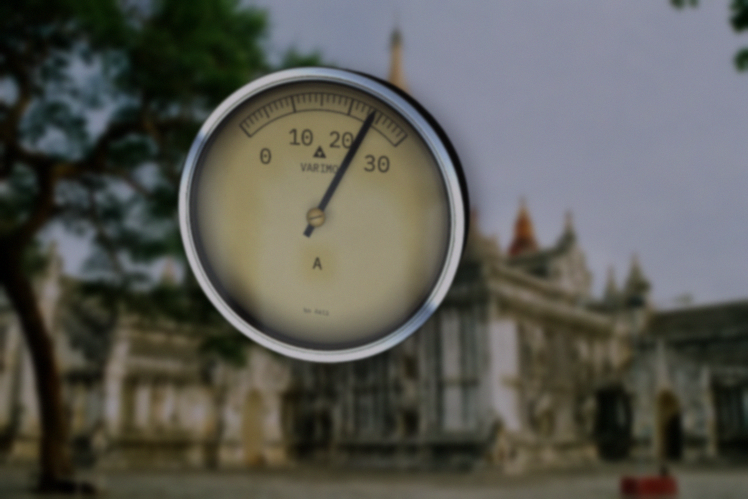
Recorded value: **24** A
